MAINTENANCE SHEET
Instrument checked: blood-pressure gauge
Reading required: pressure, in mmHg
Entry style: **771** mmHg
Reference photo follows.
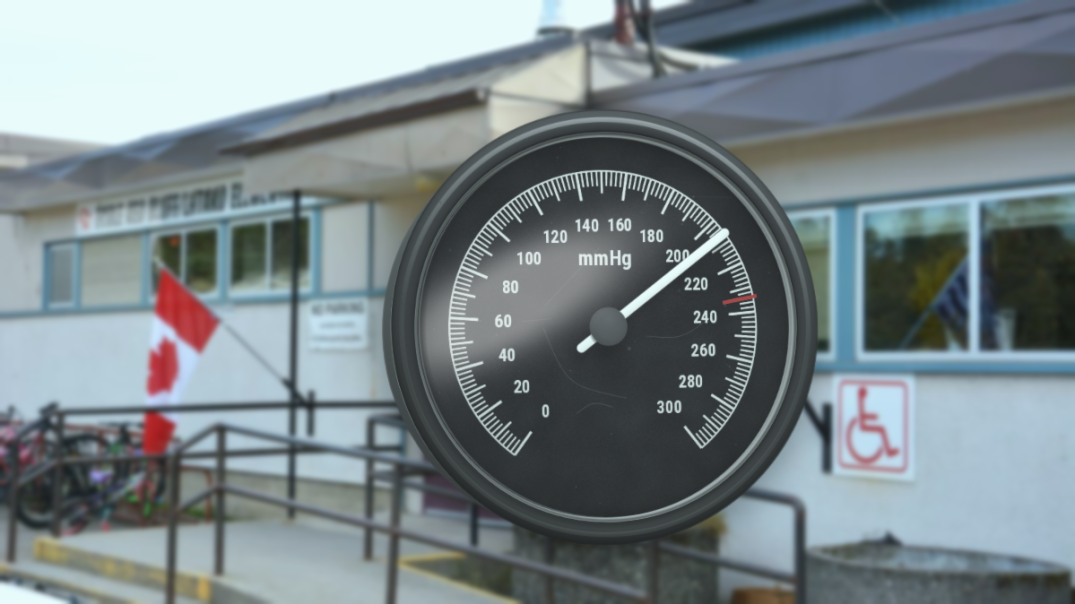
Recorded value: **206** mmHg
